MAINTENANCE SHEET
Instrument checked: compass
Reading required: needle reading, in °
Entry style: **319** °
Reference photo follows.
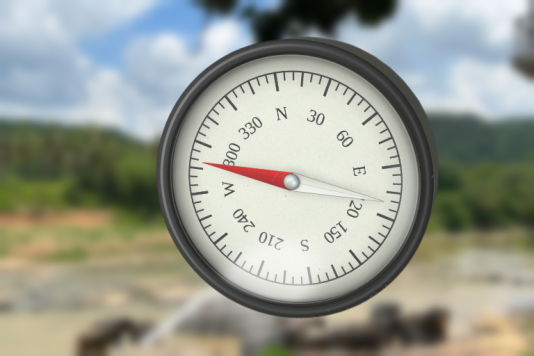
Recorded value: **290** °
